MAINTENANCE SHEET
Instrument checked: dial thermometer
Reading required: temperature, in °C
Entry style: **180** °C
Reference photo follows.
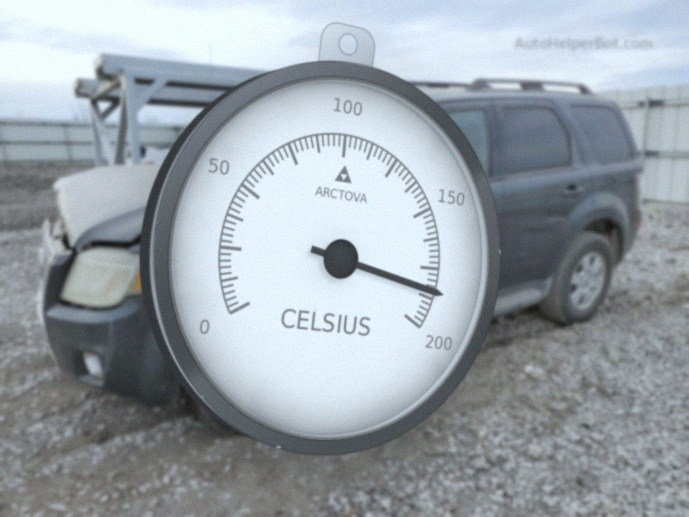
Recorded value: **185** °C
